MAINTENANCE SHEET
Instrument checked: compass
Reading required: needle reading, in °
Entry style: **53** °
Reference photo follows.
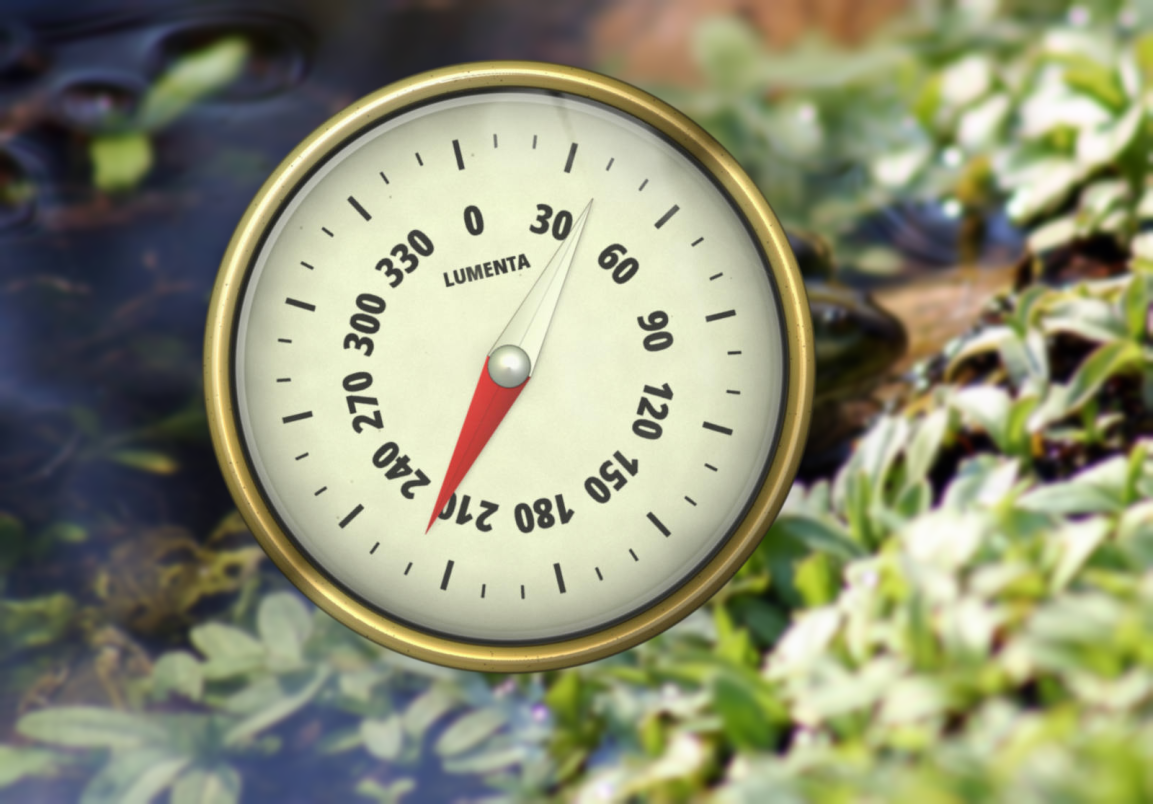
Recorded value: **220** °
